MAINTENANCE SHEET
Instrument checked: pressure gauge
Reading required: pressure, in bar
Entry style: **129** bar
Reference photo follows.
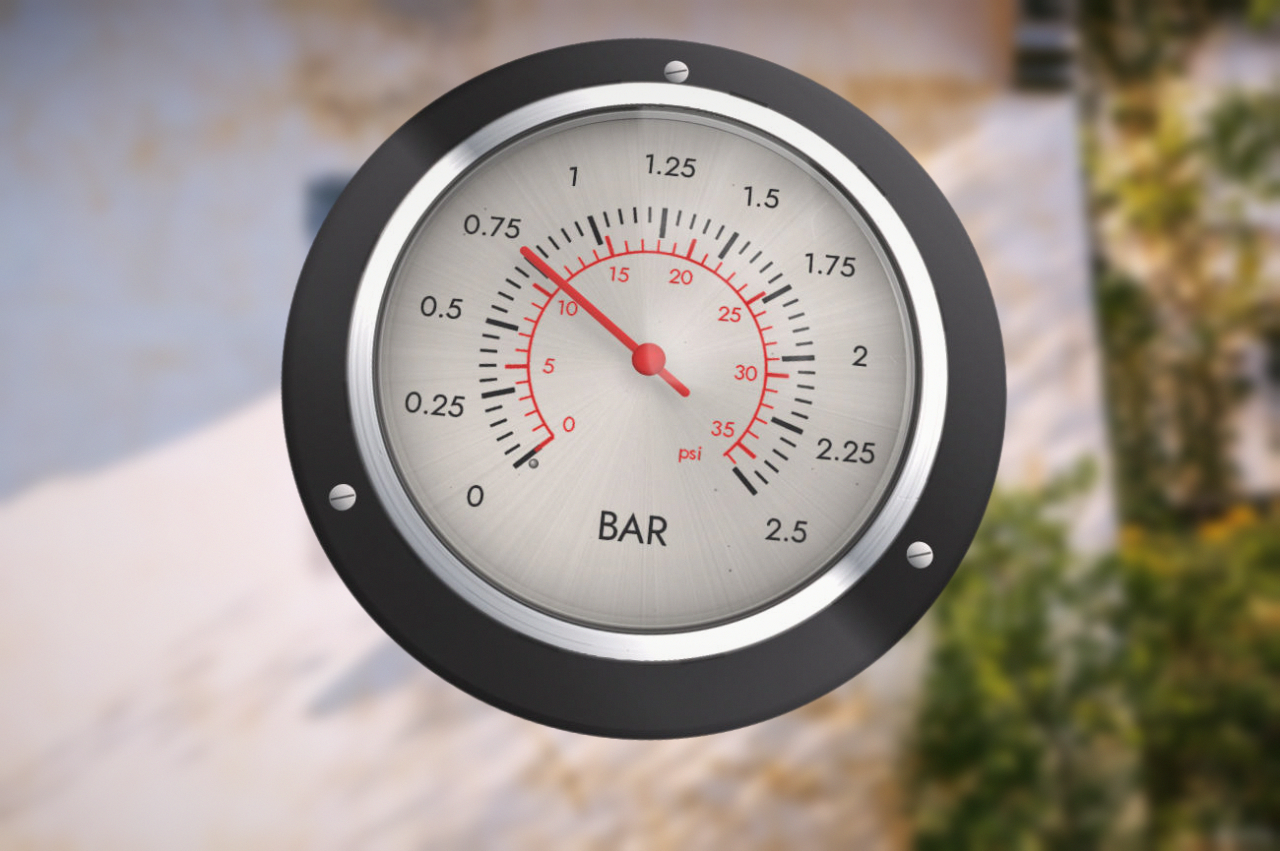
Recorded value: **0.75** bar
